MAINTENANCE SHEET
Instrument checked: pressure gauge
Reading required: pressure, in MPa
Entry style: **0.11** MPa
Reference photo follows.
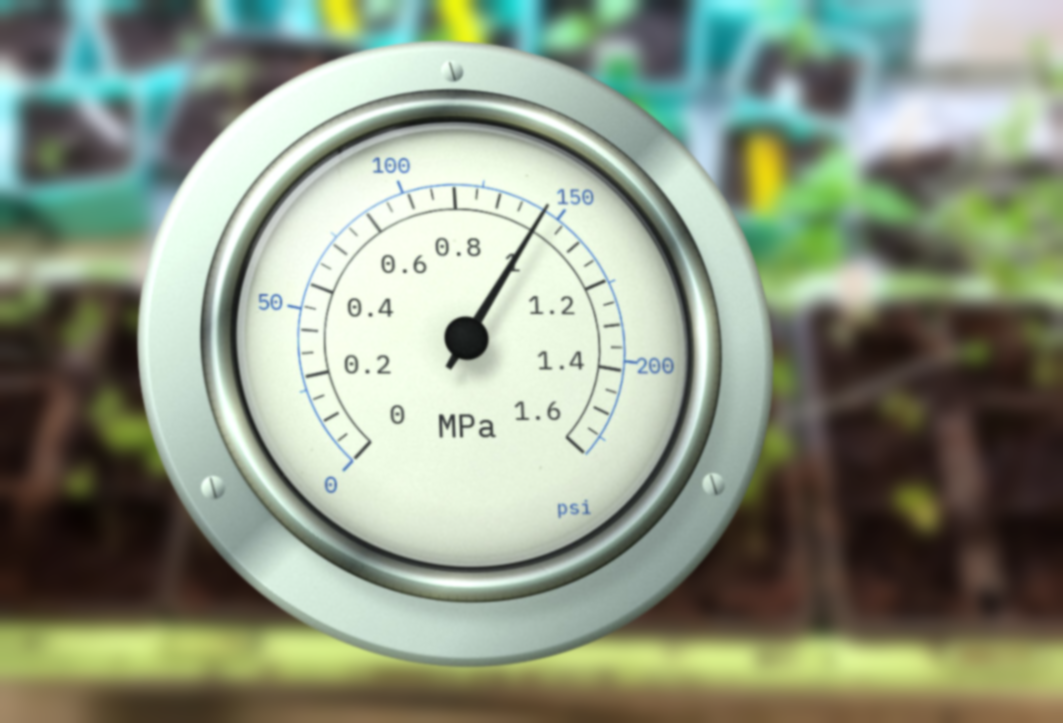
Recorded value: **1** MPa
